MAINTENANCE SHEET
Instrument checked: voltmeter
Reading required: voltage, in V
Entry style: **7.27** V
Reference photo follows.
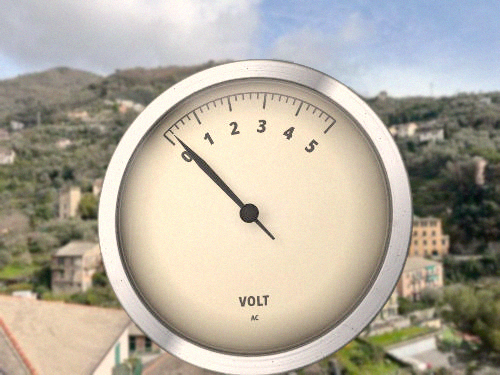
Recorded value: **0.2** V
